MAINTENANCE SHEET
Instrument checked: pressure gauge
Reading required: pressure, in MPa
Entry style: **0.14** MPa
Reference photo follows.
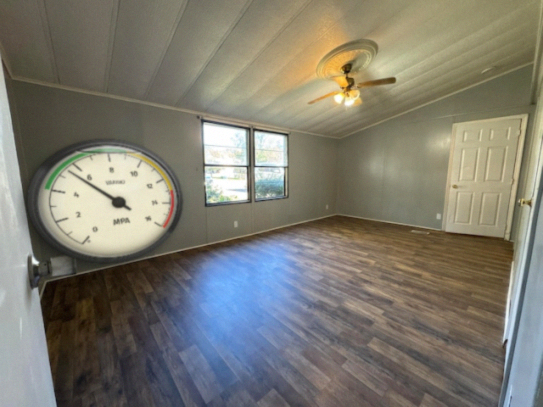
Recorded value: **5.5** MPa
